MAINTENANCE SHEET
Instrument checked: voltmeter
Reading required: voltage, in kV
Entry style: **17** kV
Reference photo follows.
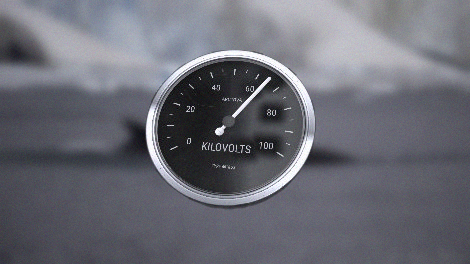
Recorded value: **65** kV
